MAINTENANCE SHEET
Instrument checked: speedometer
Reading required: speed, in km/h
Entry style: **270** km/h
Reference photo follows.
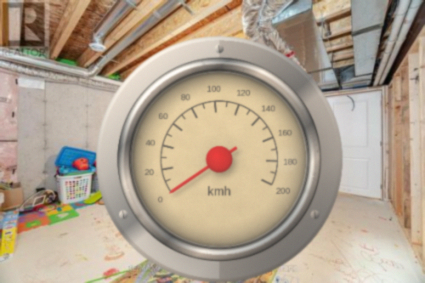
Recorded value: **0** km/h
